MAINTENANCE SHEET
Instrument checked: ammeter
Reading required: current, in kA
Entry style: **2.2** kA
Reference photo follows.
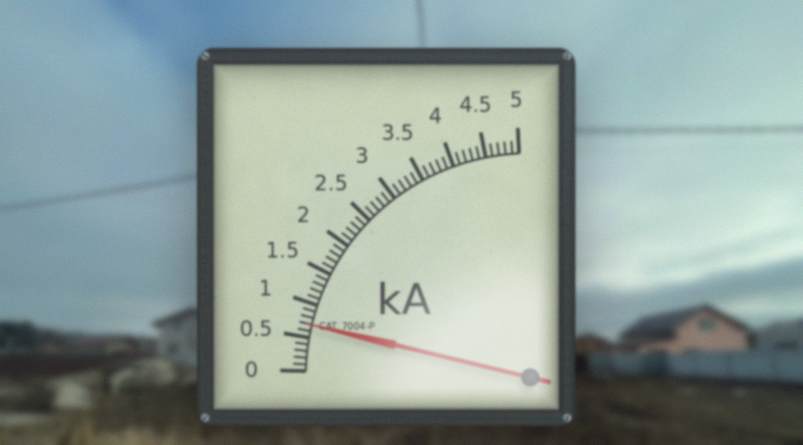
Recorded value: **0.7** kA
